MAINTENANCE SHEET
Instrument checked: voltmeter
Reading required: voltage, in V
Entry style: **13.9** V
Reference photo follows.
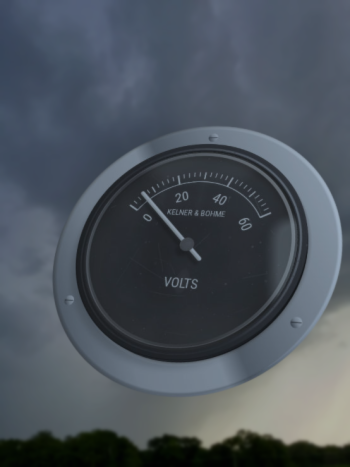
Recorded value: **6** V
